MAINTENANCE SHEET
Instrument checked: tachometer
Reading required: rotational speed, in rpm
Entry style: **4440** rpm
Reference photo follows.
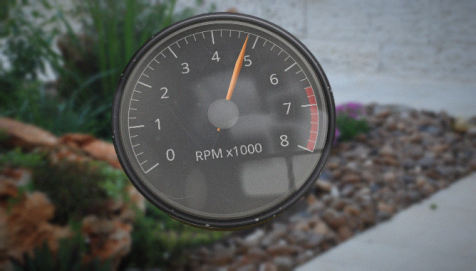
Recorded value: **4800** rpm
